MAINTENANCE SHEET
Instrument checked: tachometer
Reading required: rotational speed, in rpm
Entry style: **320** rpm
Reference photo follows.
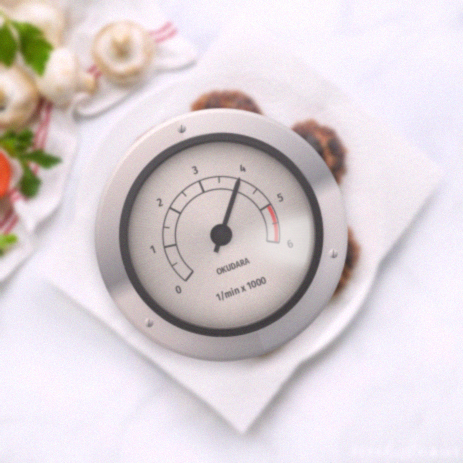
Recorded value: **4000** rpm
